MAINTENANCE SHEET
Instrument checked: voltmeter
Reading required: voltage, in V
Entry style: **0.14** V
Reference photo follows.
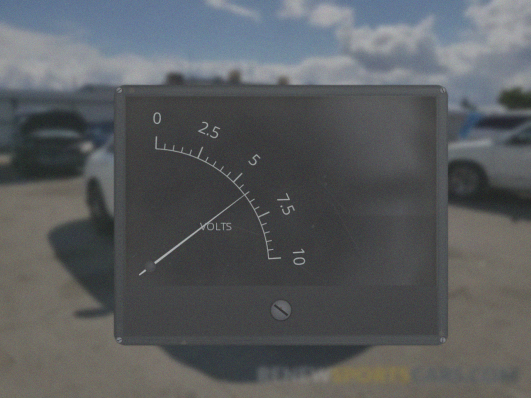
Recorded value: **6** V
